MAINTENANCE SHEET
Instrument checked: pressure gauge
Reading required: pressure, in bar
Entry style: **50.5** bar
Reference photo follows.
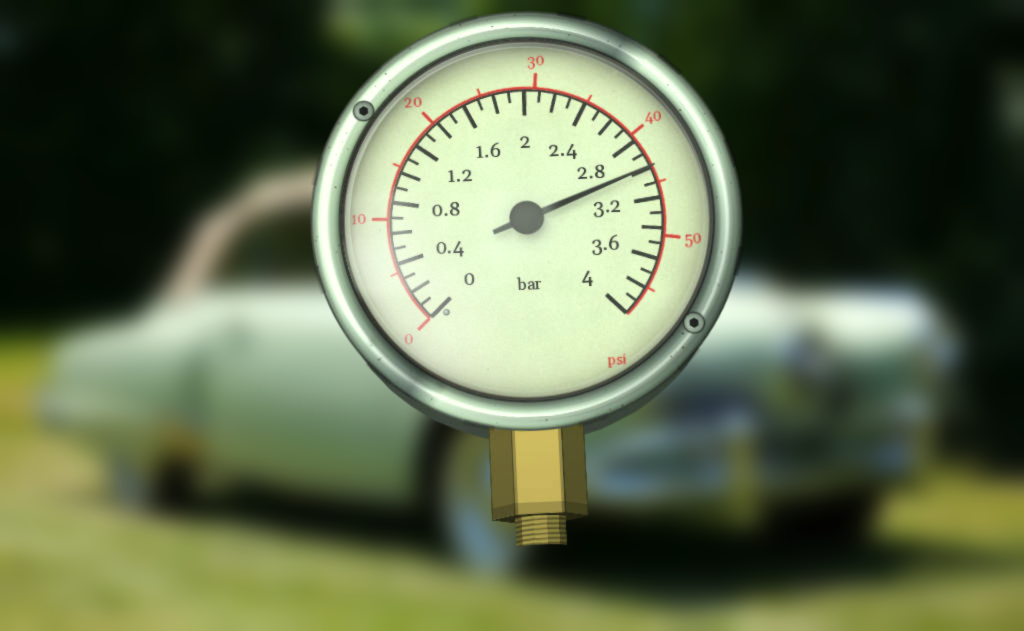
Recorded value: **3** bar
